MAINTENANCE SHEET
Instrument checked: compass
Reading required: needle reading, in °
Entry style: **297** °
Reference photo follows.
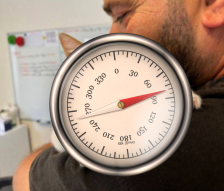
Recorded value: **80** °
